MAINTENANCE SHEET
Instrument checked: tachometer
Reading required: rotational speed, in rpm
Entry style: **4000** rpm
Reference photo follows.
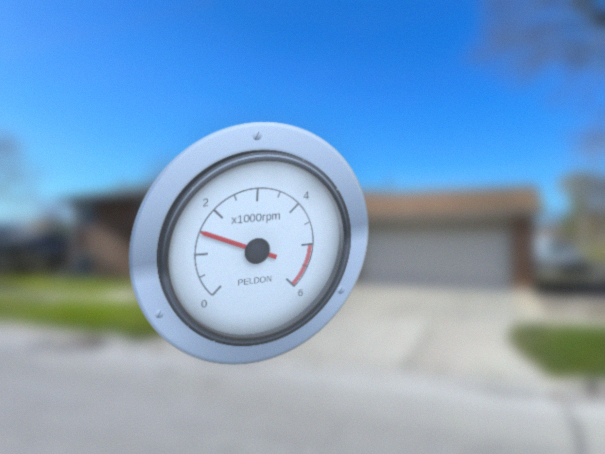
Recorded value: **1500** rpm
